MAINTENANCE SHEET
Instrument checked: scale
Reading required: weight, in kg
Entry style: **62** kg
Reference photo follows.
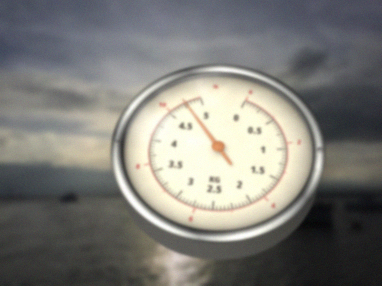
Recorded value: **4.75** kg
